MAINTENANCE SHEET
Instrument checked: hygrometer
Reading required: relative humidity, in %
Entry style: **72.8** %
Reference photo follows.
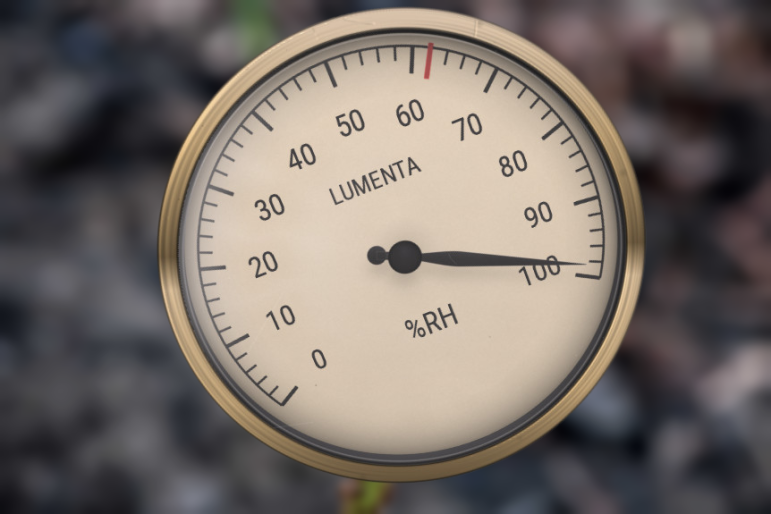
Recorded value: **98** %
